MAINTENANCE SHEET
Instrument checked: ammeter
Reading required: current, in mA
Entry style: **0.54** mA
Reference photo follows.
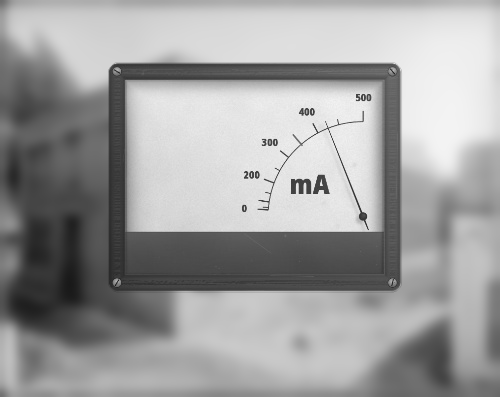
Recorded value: **425** mA
